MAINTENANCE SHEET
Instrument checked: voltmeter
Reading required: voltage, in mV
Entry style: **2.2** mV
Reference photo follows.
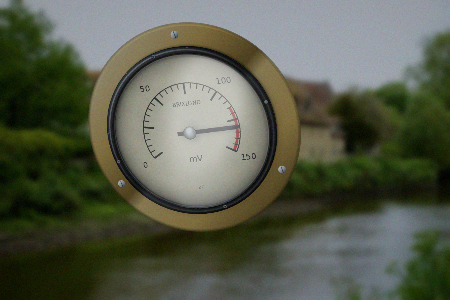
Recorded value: **130** mV
